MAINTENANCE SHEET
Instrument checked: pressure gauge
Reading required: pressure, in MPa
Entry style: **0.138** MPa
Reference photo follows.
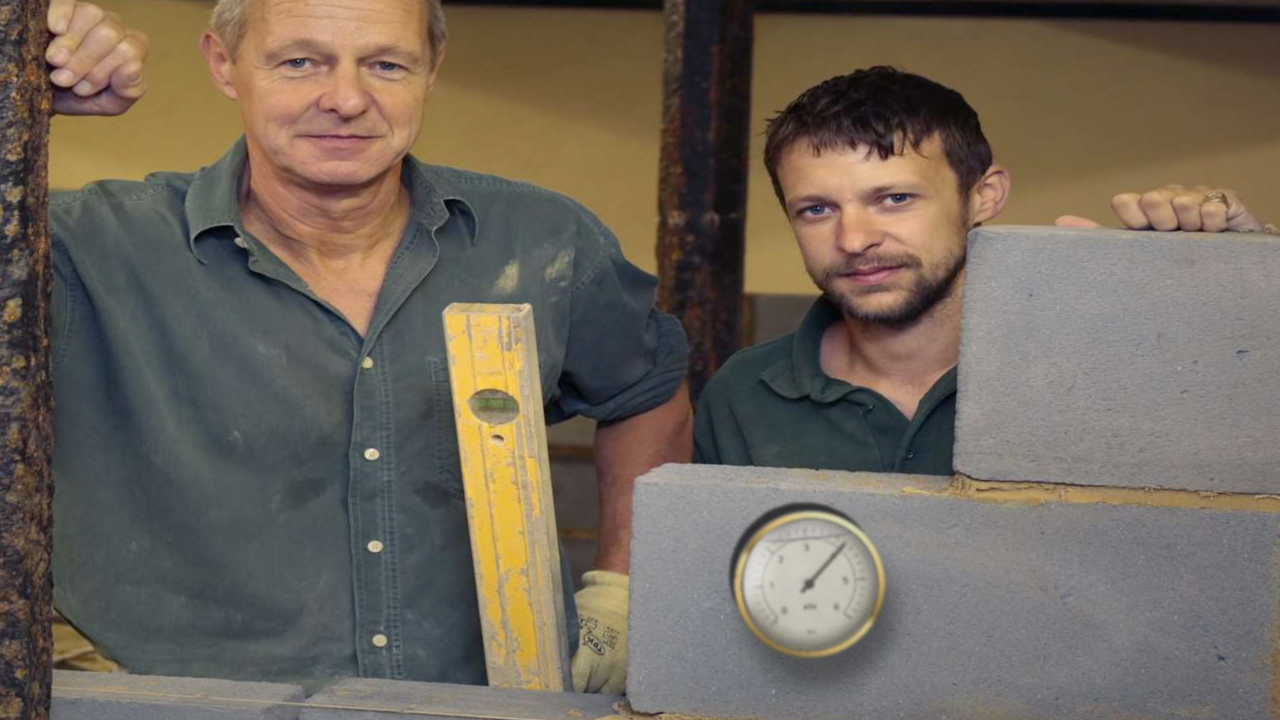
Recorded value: **4** MPa
